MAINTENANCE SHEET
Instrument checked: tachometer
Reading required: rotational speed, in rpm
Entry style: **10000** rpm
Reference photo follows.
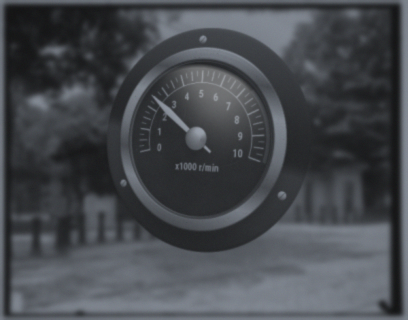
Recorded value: **2500** rpm
